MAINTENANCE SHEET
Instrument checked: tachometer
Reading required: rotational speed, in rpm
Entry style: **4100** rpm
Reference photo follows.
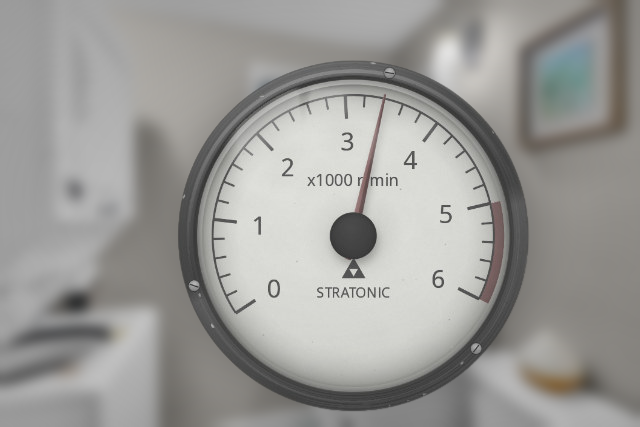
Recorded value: **3400** rpm
